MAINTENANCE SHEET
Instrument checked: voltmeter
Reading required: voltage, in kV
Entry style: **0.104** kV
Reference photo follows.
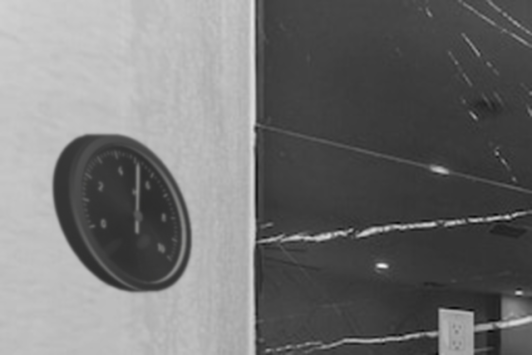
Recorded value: **5** kV
